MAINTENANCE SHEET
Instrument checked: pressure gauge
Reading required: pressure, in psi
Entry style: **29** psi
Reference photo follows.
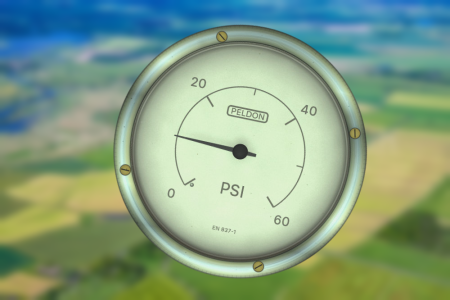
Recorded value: **10** psi
